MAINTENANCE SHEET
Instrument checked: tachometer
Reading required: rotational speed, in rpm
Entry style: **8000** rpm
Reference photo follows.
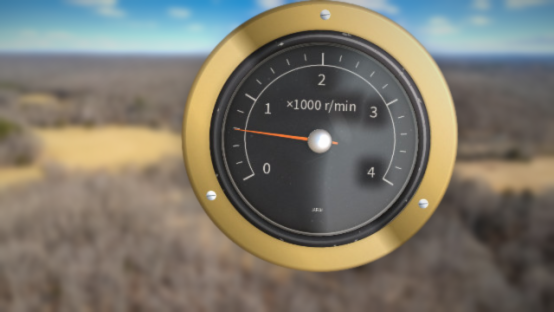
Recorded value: **600** rpm
